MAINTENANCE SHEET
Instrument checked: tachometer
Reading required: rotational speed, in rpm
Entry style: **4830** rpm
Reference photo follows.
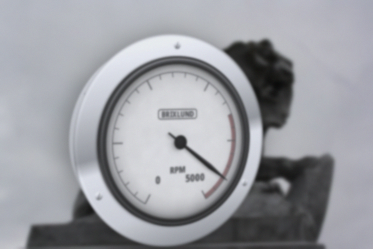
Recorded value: **4600** rpm
